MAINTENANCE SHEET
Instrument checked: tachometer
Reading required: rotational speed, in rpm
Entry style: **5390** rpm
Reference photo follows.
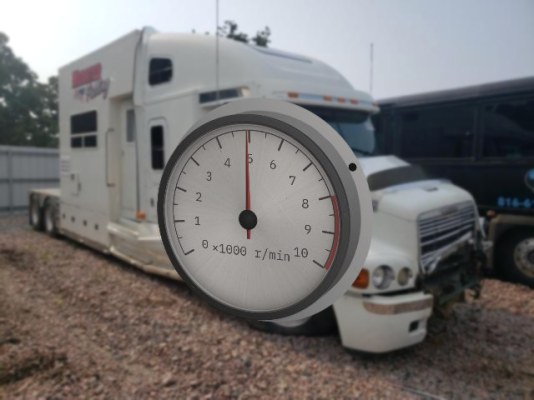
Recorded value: **5000** rpm
